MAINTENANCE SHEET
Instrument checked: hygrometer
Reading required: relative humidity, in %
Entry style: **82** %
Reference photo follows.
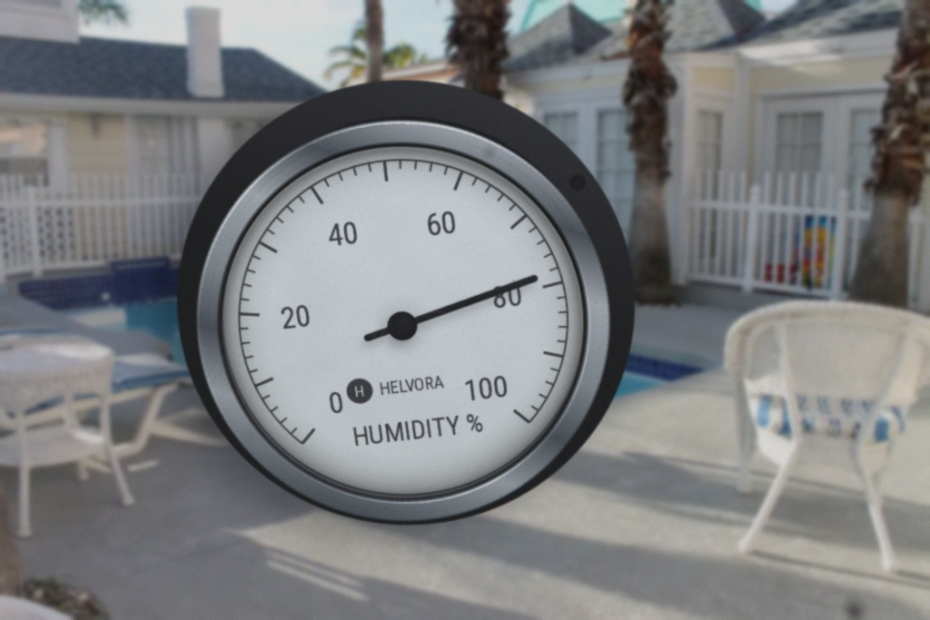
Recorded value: **78** %
